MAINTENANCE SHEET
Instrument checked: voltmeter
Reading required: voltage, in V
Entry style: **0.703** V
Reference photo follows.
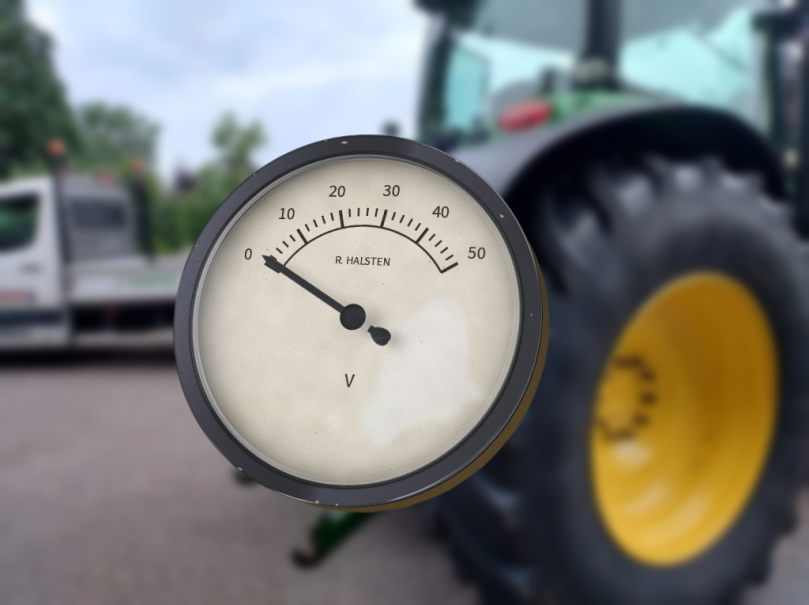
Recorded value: **1** V
